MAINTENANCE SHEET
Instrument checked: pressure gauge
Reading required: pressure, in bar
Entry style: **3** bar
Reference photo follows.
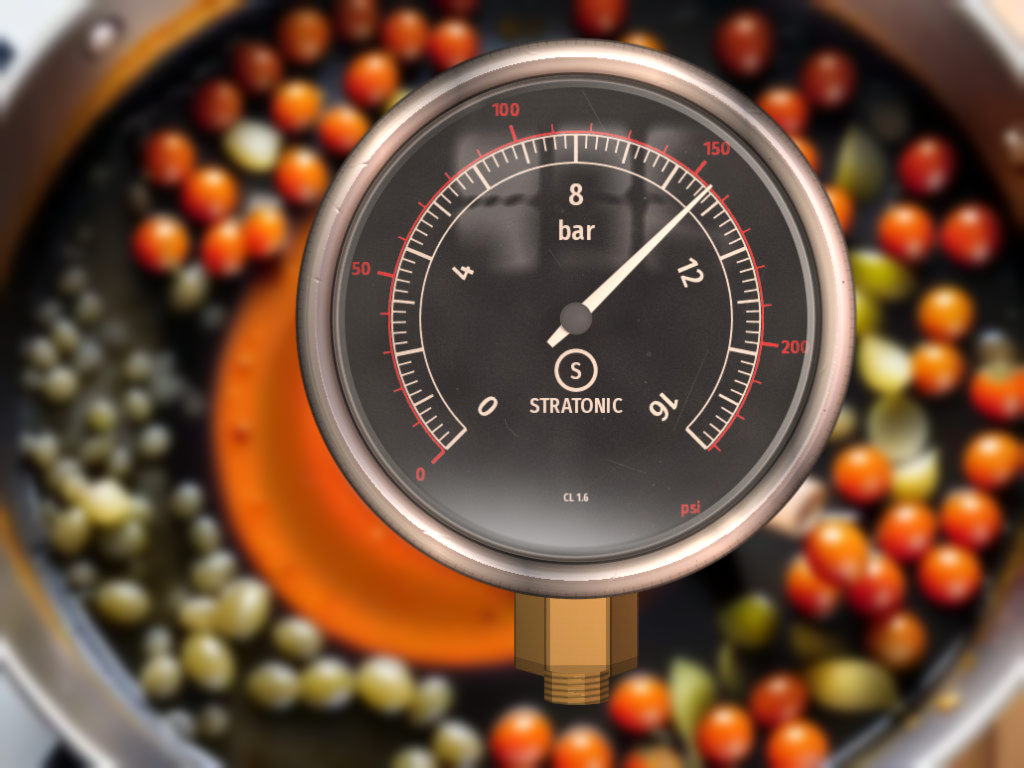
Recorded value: **10.7** bar
